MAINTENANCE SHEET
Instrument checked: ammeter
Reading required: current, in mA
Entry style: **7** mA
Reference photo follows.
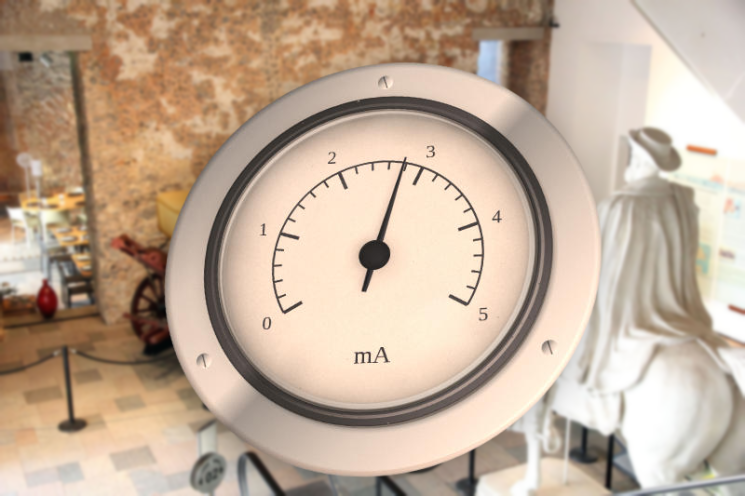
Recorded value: **2.8** mA
